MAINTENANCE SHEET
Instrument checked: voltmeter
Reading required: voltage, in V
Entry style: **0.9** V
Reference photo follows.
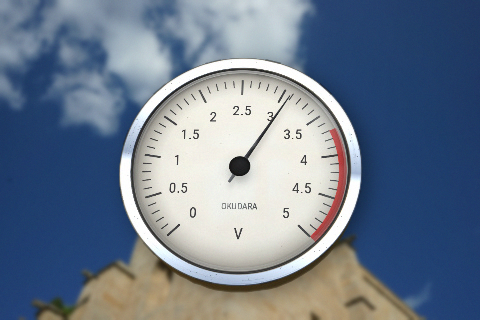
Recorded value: **3.1** V
